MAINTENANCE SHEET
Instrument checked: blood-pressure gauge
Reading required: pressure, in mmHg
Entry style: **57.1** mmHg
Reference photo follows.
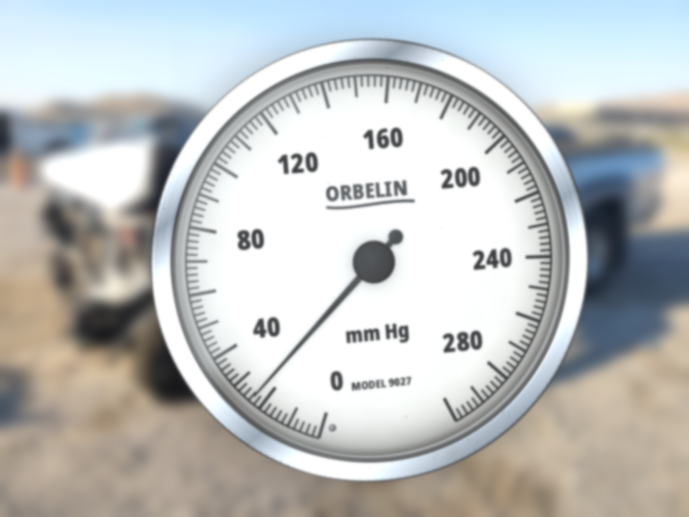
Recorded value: **24** mmHg
